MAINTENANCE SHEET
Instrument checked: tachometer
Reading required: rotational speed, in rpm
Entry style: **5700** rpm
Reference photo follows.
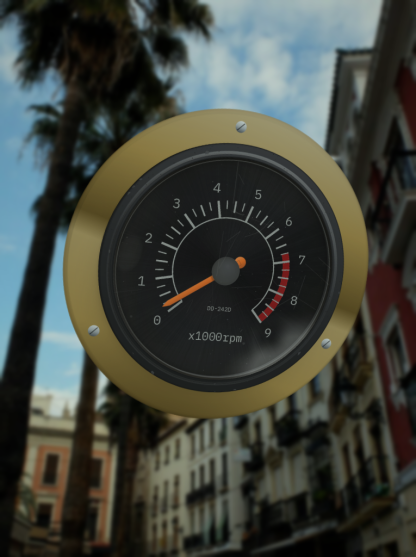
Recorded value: **250** rpm
